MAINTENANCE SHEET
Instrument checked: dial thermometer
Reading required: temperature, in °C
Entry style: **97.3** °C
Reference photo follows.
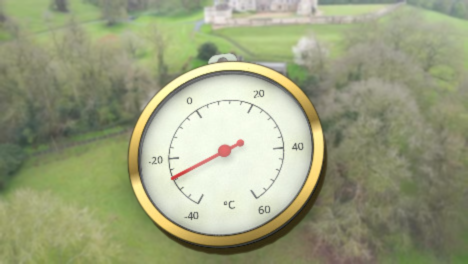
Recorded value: **-28** °C
